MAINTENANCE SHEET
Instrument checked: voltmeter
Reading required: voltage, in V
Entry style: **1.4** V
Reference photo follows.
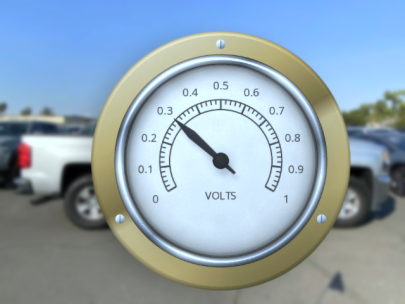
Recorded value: **0.3** V
